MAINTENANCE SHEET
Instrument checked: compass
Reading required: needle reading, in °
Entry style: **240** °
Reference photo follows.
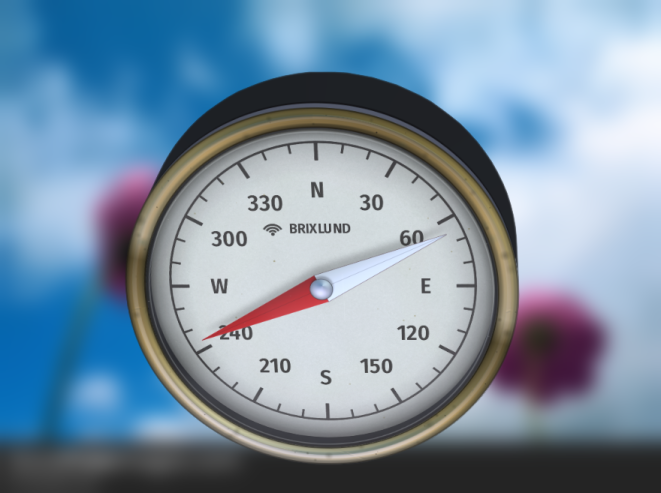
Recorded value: **245** °
